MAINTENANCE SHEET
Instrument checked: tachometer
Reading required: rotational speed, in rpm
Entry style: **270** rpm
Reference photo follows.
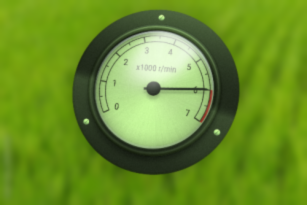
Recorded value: **6000** rpm
